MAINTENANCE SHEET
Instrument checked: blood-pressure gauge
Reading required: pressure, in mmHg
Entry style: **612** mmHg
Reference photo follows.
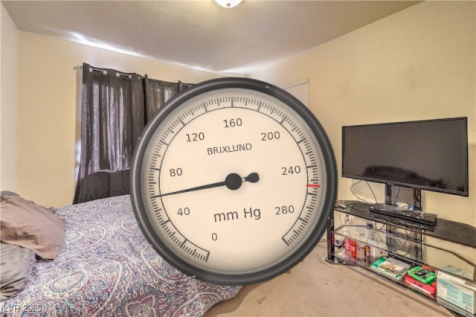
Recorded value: **60** mmHg
